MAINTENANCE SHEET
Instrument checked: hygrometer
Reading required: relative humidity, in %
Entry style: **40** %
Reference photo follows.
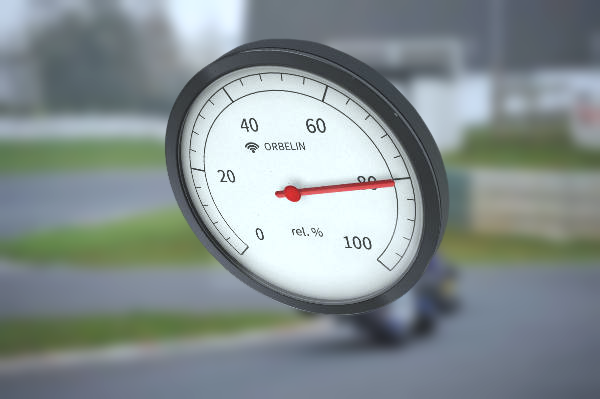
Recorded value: **80** %
